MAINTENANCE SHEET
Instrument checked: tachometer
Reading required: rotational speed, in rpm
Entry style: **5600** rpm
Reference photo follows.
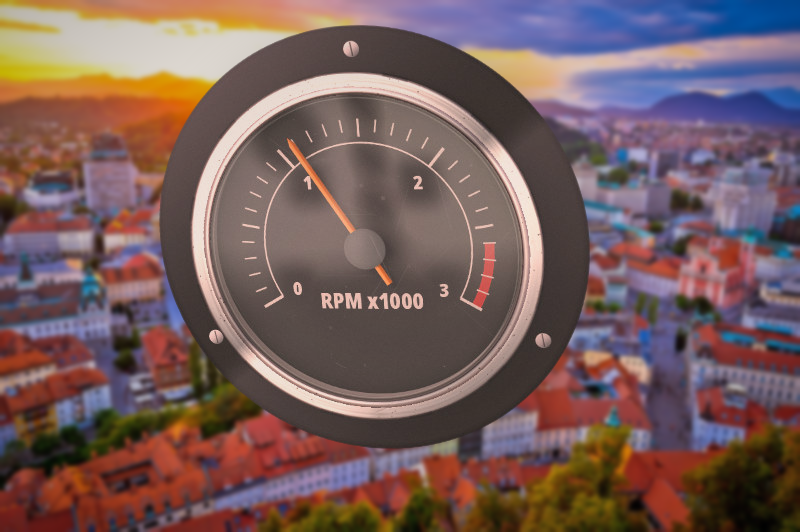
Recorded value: **1100** rpm
